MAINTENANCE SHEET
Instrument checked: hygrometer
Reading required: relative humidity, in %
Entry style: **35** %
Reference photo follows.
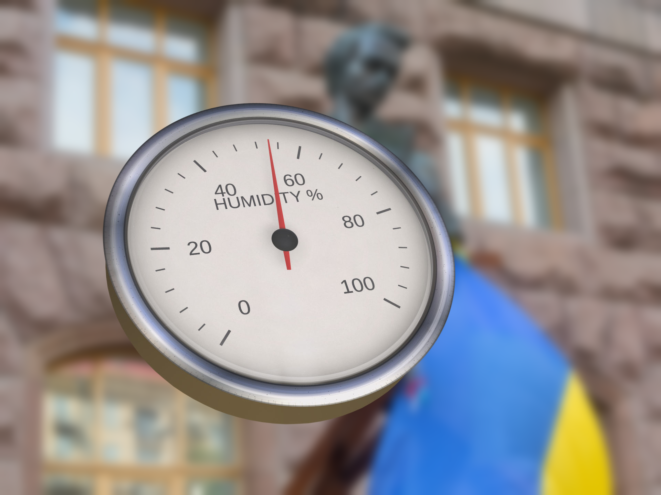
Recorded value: **54** %
